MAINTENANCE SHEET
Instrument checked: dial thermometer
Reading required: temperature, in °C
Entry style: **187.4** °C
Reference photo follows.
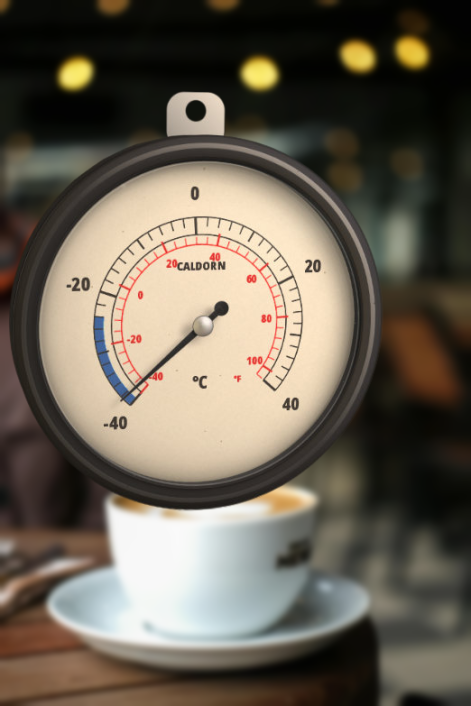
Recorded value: **-38** °C
